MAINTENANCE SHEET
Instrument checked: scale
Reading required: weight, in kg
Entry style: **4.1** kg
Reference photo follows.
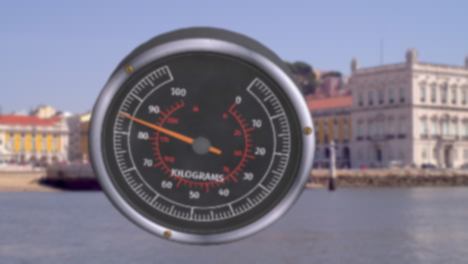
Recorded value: **85** kg
